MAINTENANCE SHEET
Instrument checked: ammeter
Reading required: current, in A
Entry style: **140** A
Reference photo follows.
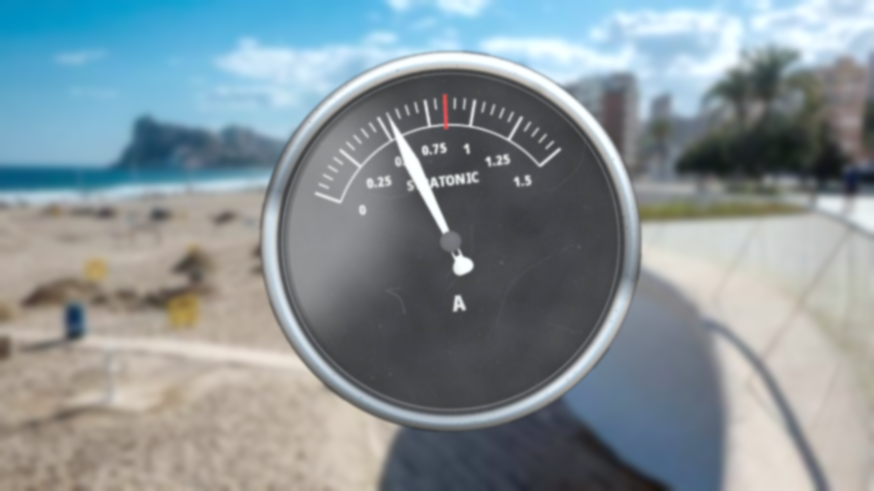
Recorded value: **0.55** A
